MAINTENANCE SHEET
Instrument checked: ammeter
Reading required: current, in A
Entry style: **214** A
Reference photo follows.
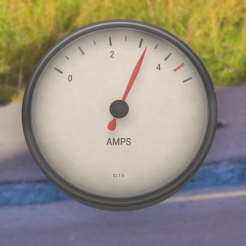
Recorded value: **3.25** A
